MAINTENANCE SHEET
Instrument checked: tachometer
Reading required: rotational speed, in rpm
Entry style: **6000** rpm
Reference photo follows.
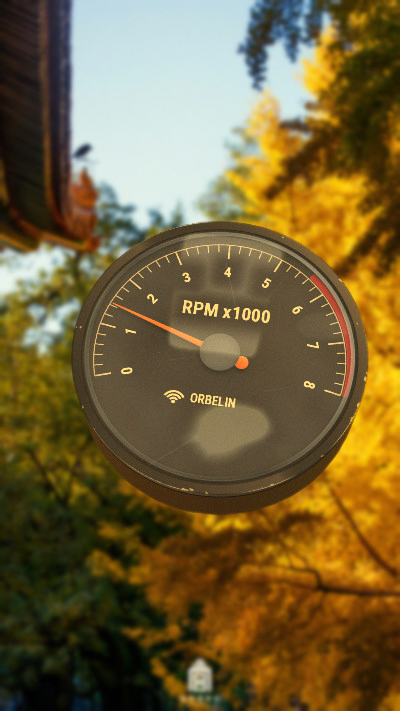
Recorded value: **1400** rpm
